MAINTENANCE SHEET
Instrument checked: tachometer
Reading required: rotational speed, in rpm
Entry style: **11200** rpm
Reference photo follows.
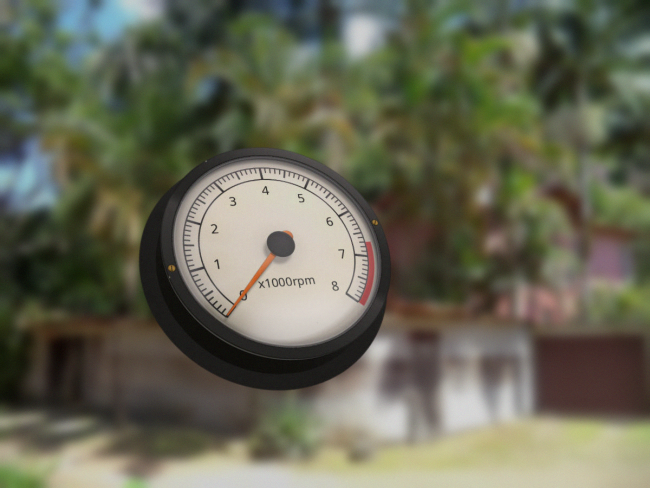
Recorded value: **0** rpm
